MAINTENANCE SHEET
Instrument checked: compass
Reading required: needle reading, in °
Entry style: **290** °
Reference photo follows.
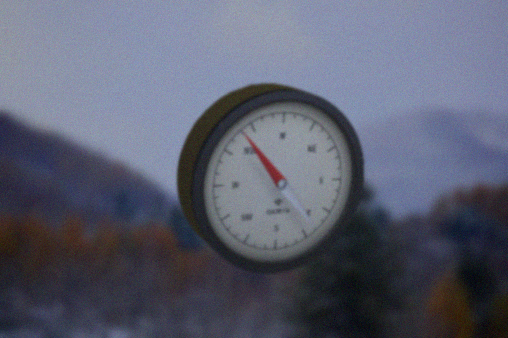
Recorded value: **320** °
